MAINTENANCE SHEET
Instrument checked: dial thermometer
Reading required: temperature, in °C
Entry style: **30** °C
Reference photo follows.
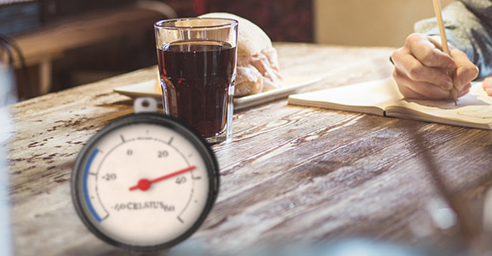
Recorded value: **35** °C
